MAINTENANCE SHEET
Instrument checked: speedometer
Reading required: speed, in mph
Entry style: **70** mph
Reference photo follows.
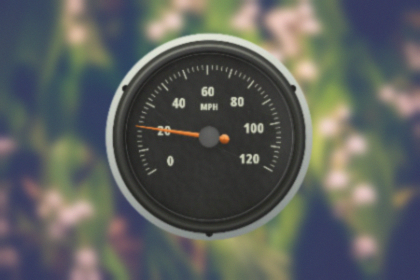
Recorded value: **20** mph
